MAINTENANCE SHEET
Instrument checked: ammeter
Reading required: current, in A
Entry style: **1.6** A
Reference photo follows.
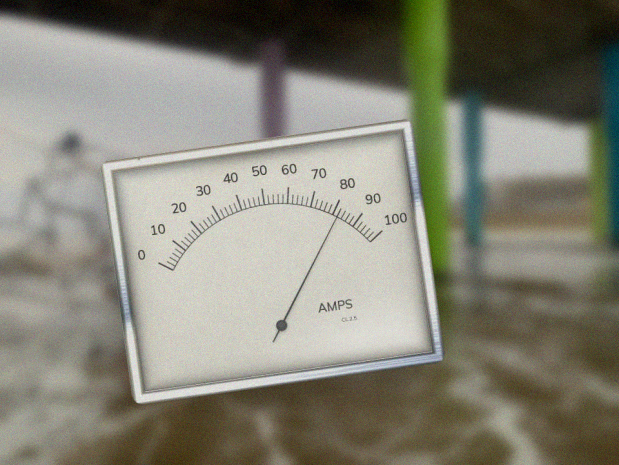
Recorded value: **82** A
